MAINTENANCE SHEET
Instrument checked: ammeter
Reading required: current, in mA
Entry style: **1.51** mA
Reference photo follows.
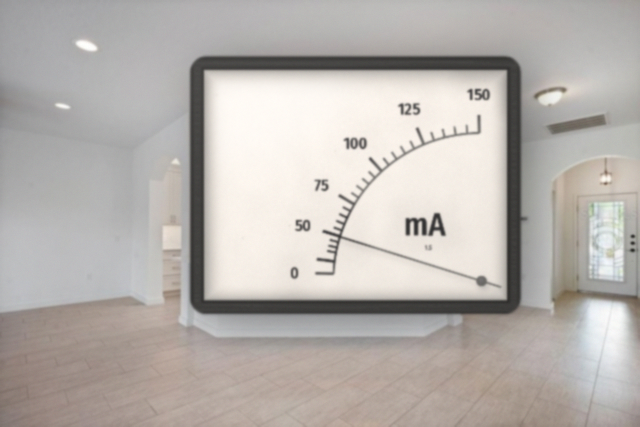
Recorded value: **50** mA
